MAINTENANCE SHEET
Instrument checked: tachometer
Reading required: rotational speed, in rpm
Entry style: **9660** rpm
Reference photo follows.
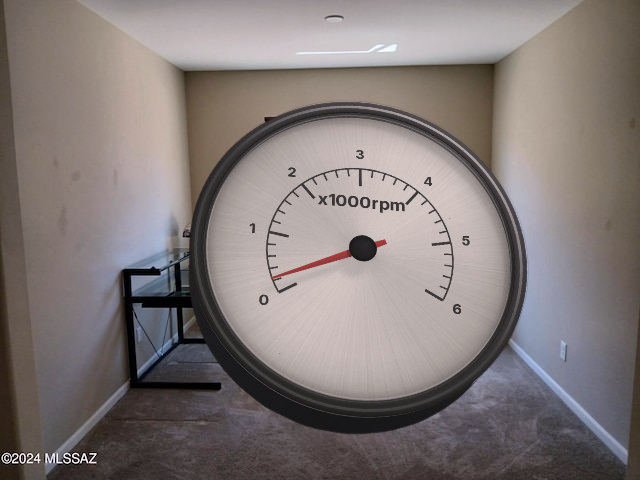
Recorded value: **200** rpm
